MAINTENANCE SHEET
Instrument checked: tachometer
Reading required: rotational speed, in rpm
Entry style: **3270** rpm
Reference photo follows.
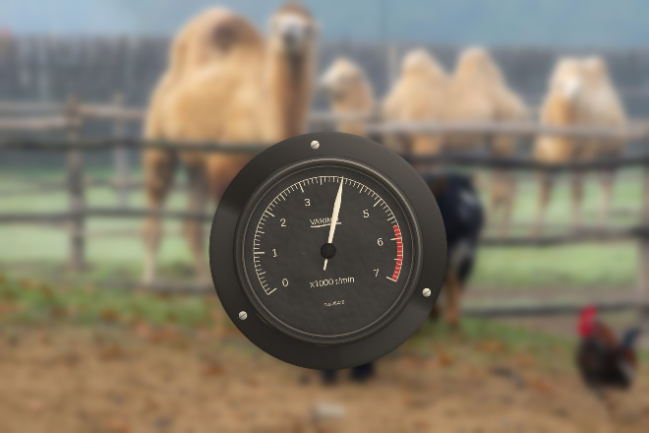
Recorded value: **4000** rpm
